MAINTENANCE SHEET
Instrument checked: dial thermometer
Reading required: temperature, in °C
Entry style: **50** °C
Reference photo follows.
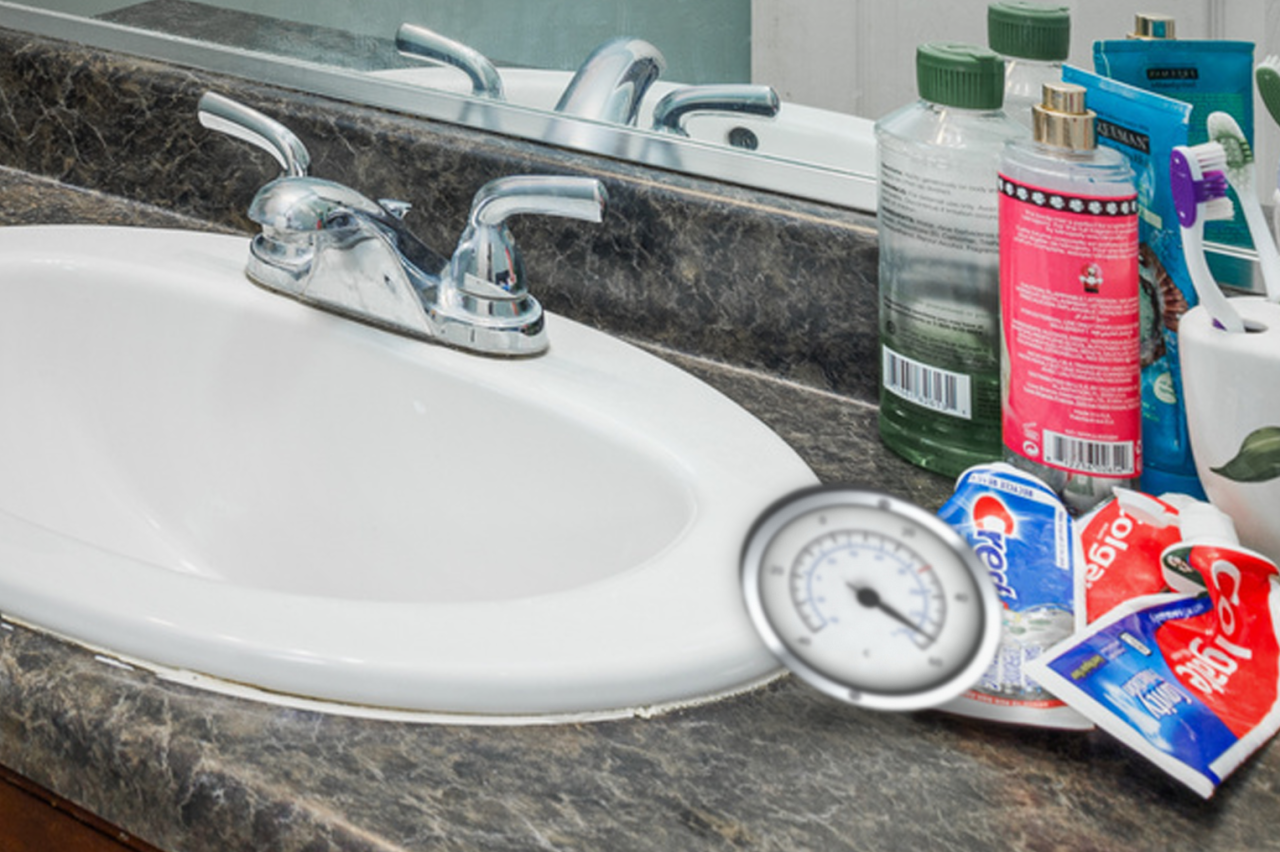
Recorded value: **55** °C
